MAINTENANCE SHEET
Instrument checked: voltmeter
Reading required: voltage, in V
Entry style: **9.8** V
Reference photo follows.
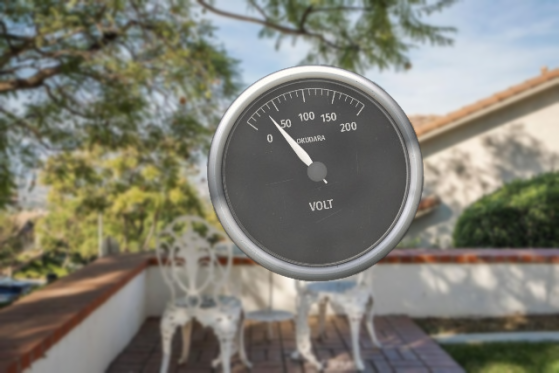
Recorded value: **30** V
